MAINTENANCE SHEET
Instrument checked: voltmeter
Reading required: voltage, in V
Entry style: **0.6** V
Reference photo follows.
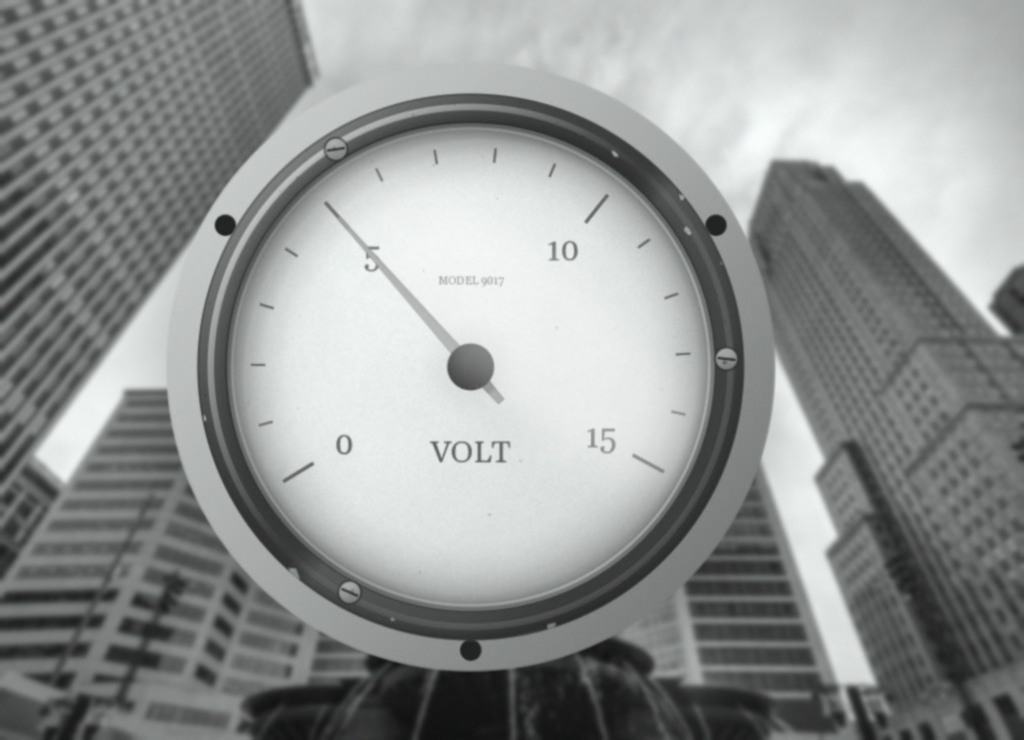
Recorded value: **5** V
